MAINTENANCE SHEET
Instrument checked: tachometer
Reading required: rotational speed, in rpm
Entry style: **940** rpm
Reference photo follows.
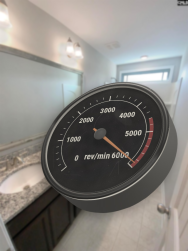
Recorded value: **5900** rpm
